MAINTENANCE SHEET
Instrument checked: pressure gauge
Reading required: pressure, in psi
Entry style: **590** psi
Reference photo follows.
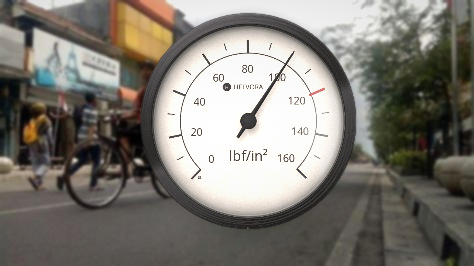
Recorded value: **100** psi
